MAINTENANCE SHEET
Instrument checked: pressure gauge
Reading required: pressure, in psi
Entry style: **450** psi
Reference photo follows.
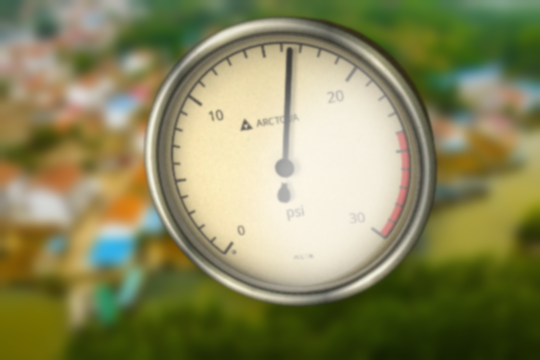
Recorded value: **16.5** psi
